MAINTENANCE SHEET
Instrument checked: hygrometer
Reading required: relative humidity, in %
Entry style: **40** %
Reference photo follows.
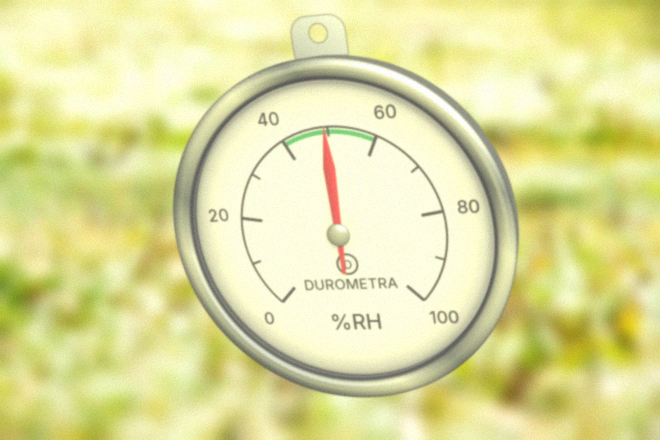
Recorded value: **50** %
